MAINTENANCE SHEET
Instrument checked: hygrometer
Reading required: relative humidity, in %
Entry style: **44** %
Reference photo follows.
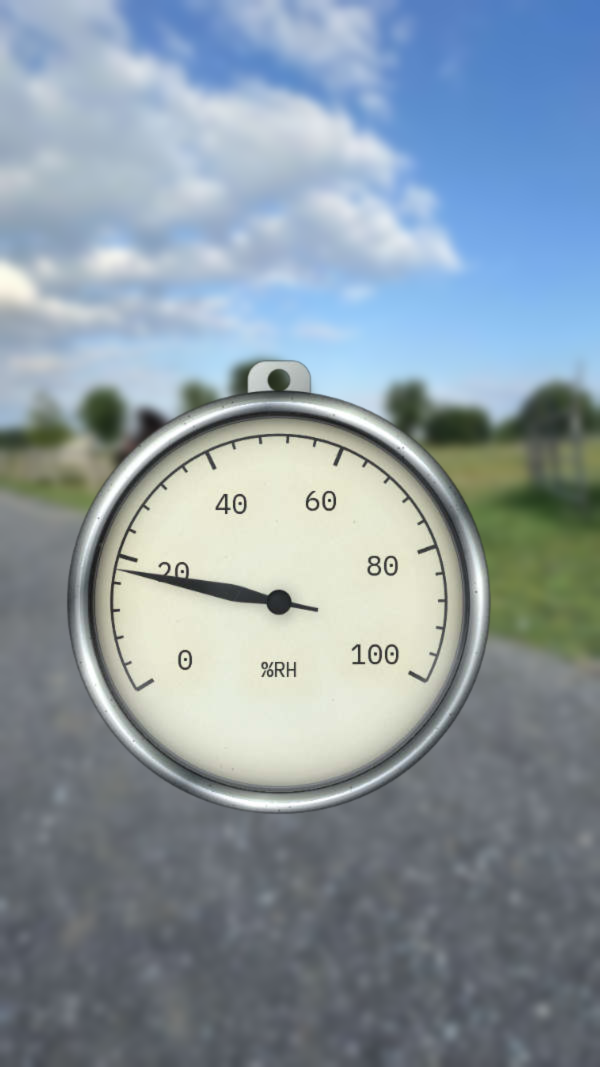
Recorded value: **18** %
